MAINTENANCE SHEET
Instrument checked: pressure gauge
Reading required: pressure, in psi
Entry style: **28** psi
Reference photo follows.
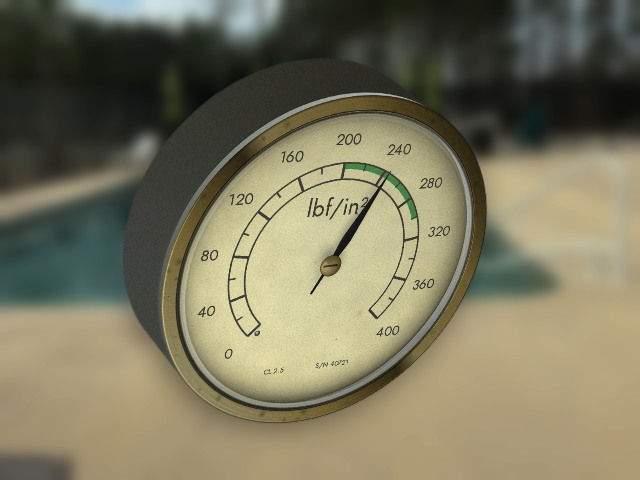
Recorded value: **240** psi
